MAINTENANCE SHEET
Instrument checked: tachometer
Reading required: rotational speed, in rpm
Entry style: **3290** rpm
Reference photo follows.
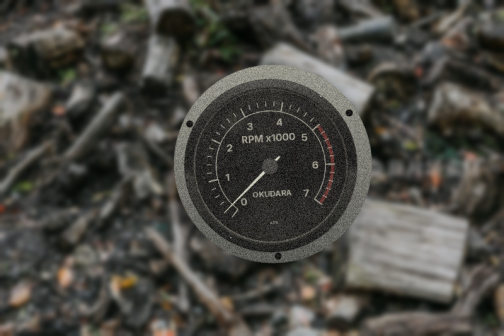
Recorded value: **200** rpm
